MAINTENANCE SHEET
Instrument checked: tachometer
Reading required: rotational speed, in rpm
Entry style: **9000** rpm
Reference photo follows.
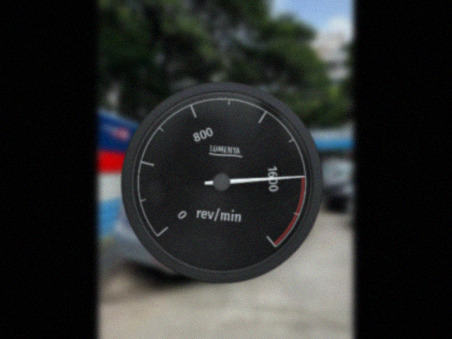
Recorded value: **1600** rpm
